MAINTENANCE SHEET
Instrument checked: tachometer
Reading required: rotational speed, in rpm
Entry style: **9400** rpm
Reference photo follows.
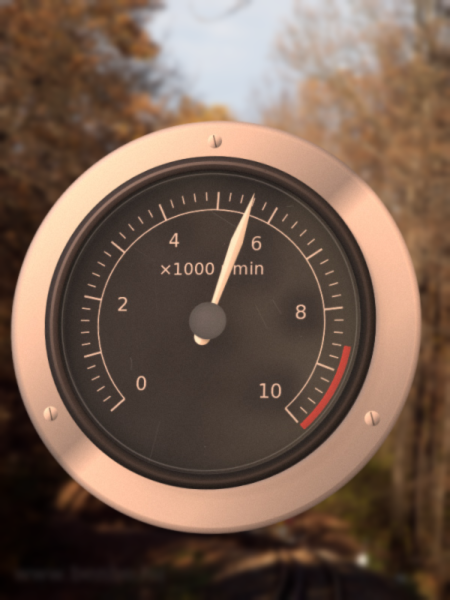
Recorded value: **5600** rpm
